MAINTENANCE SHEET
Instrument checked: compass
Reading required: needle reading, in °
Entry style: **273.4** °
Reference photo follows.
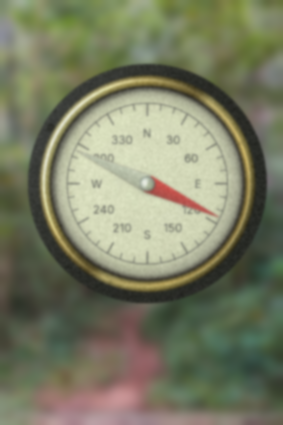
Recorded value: **115** °
